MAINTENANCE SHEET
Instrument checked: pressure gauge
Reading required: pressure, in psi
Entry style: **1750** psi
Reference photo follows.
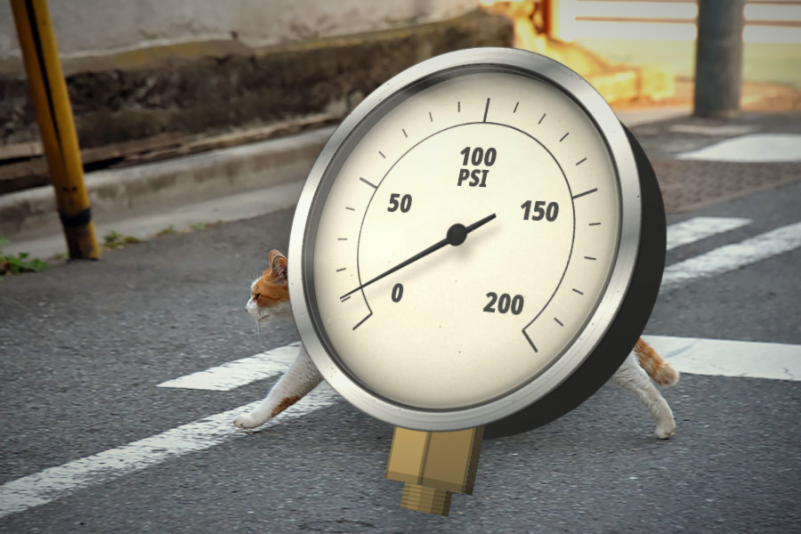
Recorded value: **10** psi
